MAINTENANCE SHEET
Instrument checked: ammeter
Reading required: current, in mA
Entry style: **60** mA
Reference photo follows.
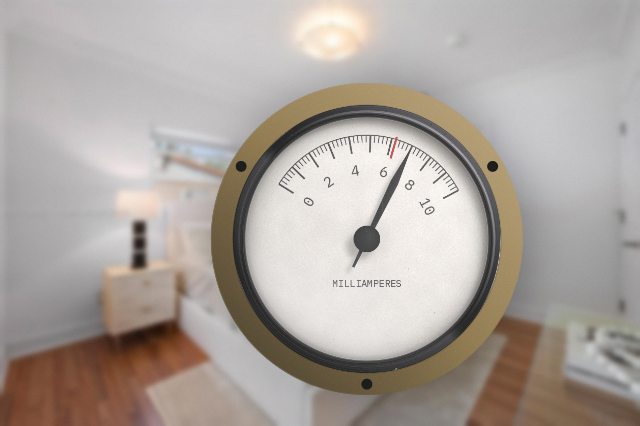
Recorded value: **7** mA
